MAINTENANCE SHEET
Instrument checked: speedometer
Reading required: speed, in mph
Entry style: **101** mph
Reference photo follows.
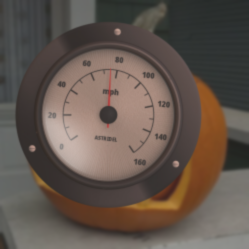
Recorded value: **75** mph
